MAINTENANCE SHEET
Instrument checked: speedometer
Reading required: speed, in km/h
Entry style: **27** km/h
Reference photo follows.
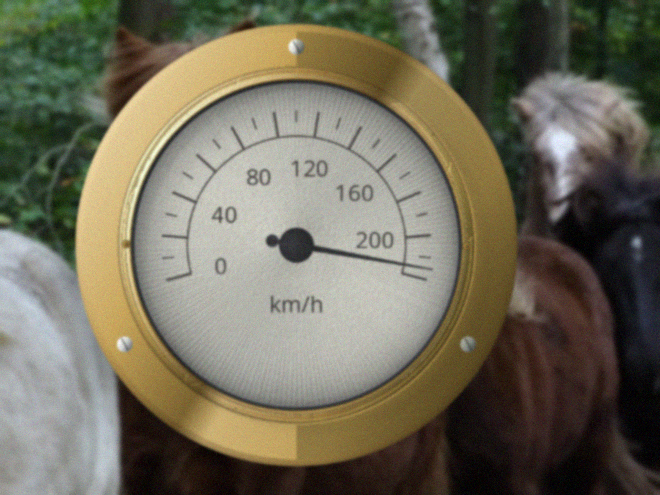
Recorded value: **215** km/h
